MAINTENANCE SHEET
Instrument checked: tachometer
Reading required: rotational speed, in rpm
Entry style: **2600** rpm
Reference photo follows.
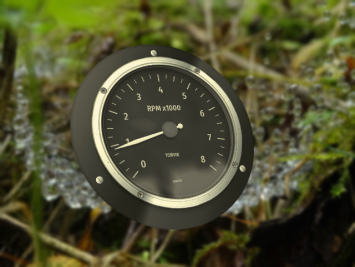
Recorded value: **875** rpm
